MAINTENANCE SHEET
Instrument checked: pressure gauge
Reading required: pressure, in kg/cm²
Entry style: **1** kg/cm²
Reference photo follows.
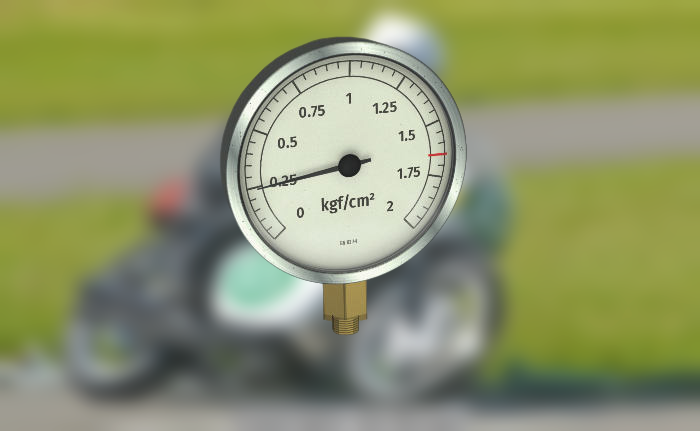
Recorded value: **0.25** kg/cm²
